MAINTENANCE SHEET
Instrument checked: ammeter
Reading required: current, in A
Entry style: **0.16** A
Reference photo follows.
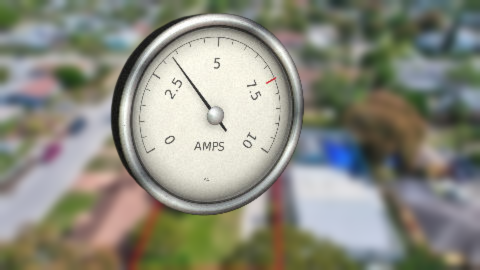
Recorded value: **3.25** A
